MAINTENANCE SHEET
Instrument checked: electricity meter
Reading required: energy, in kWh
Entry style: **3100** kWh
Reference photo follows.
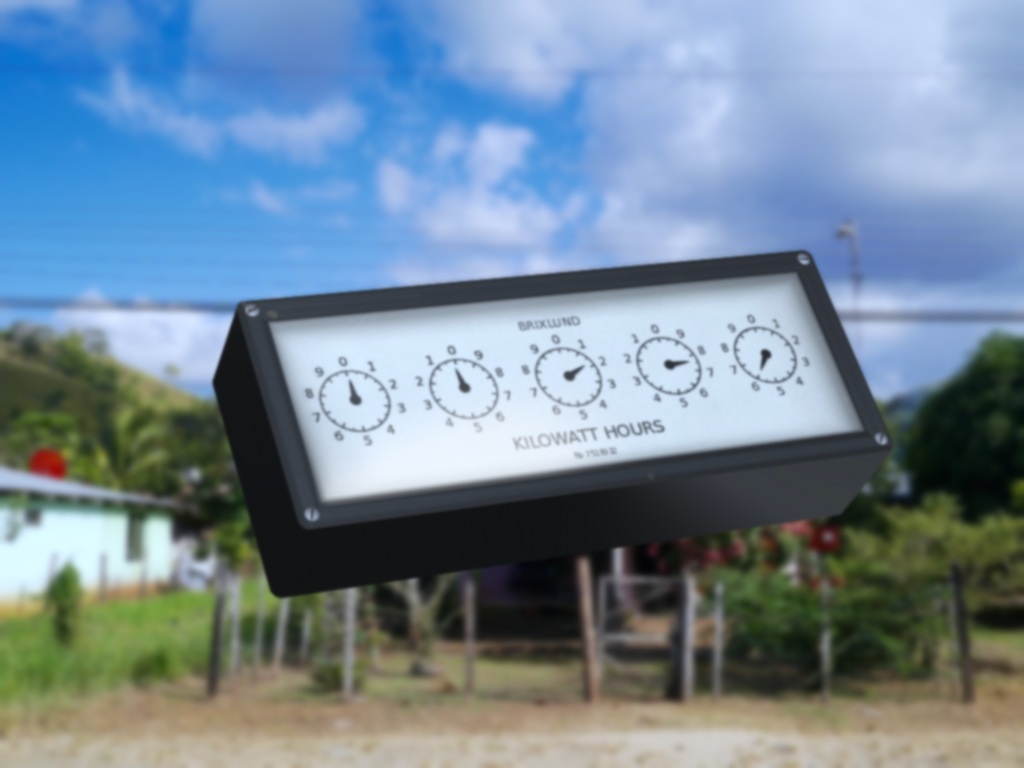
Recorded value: **176** kWh
